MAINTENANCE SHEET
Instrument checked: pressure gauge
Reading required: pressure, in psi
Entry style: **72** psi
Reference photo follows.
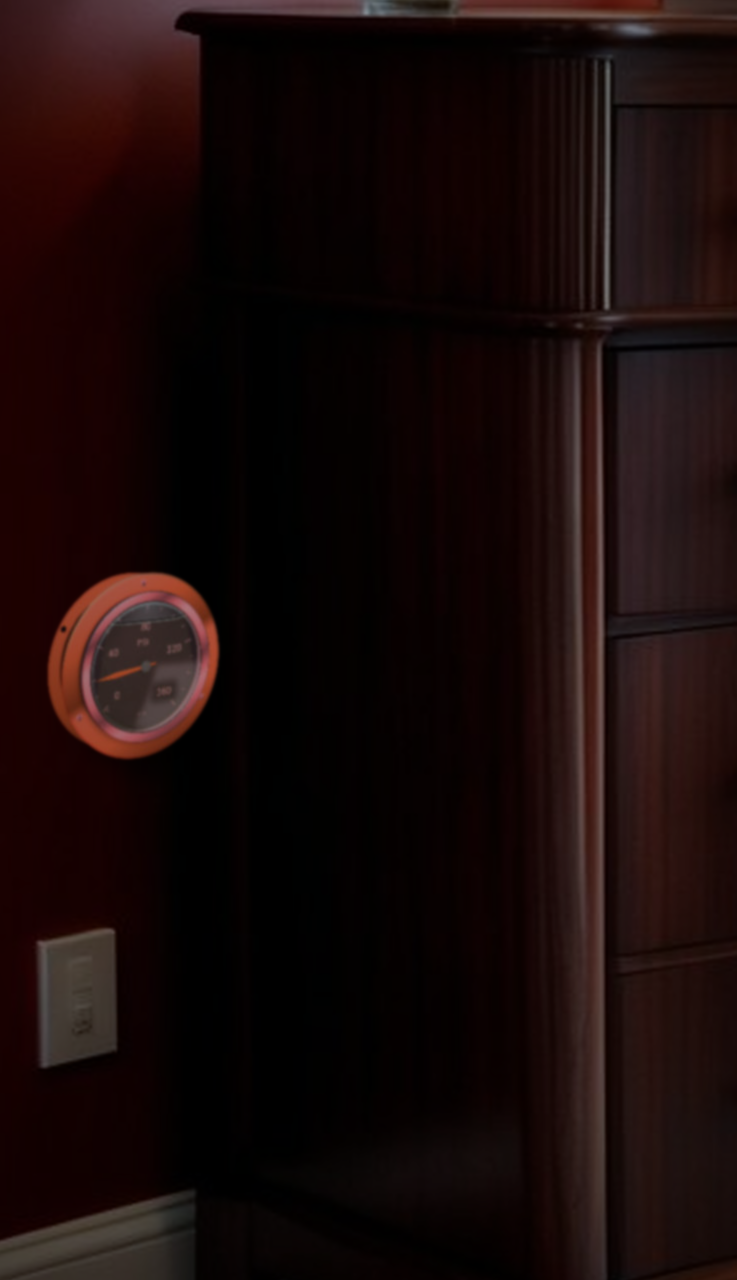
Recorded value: **20** psi
